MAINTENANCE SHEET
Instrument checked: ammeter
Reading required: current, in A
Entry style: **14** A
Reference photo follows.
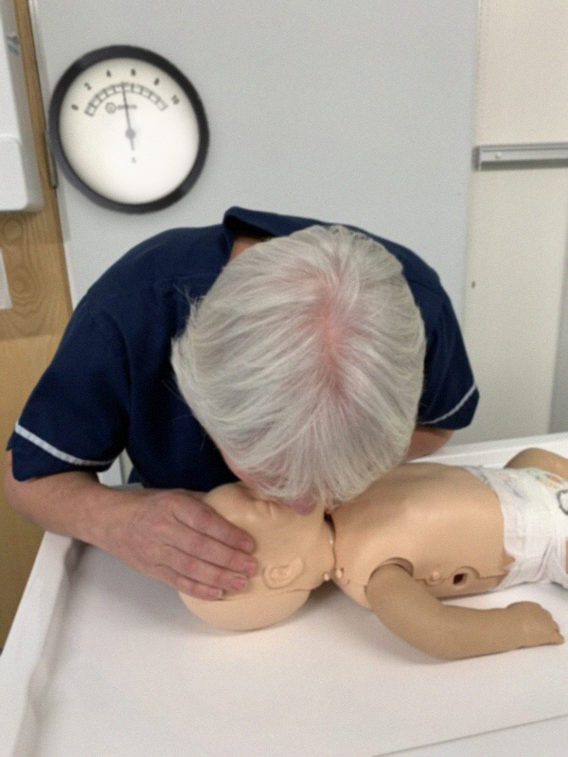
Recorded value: **5** A
